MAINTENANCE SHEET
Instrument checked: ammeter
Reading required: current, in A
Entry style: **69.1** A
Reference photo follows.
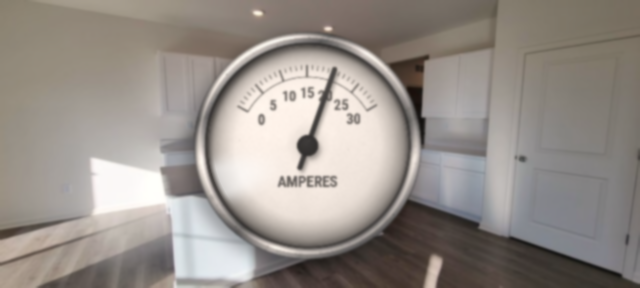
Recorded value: **20** A
